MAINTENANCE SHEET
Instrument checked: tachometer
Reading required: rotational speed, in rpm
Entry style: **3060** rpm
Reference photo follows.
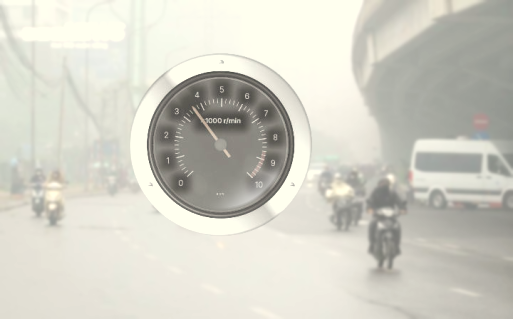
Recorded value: **3600** rpm
